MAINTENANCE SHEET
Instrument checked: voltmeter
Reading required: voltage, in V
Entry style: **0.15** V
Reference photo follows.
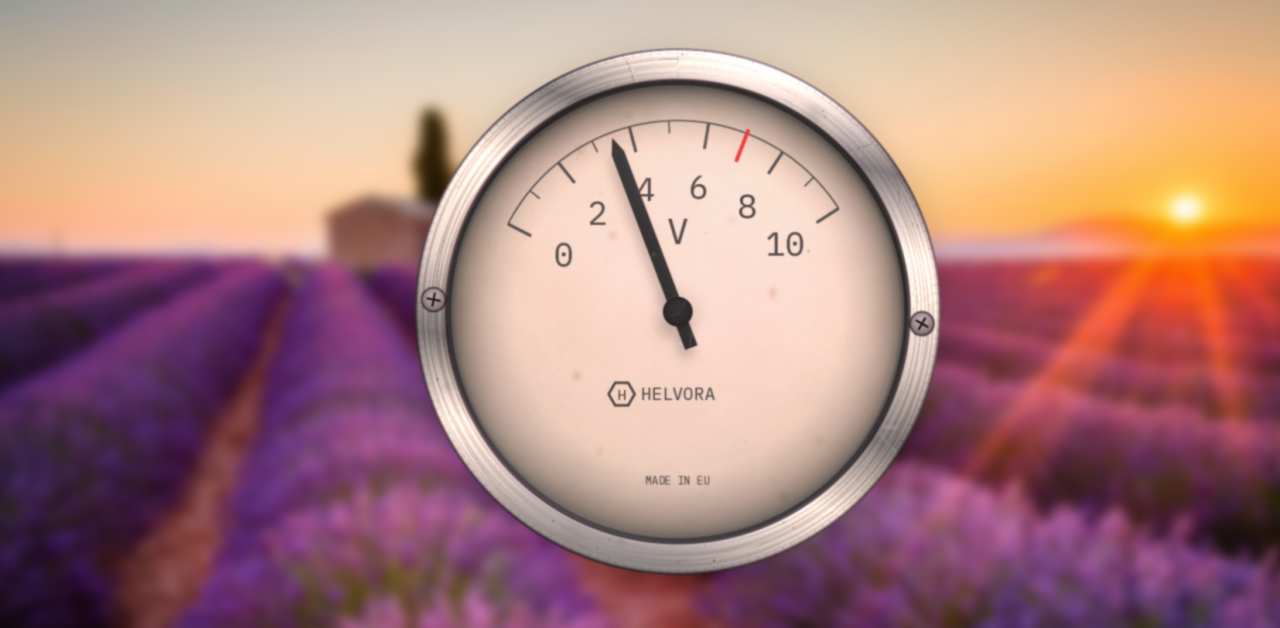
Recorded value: **3.5** V
